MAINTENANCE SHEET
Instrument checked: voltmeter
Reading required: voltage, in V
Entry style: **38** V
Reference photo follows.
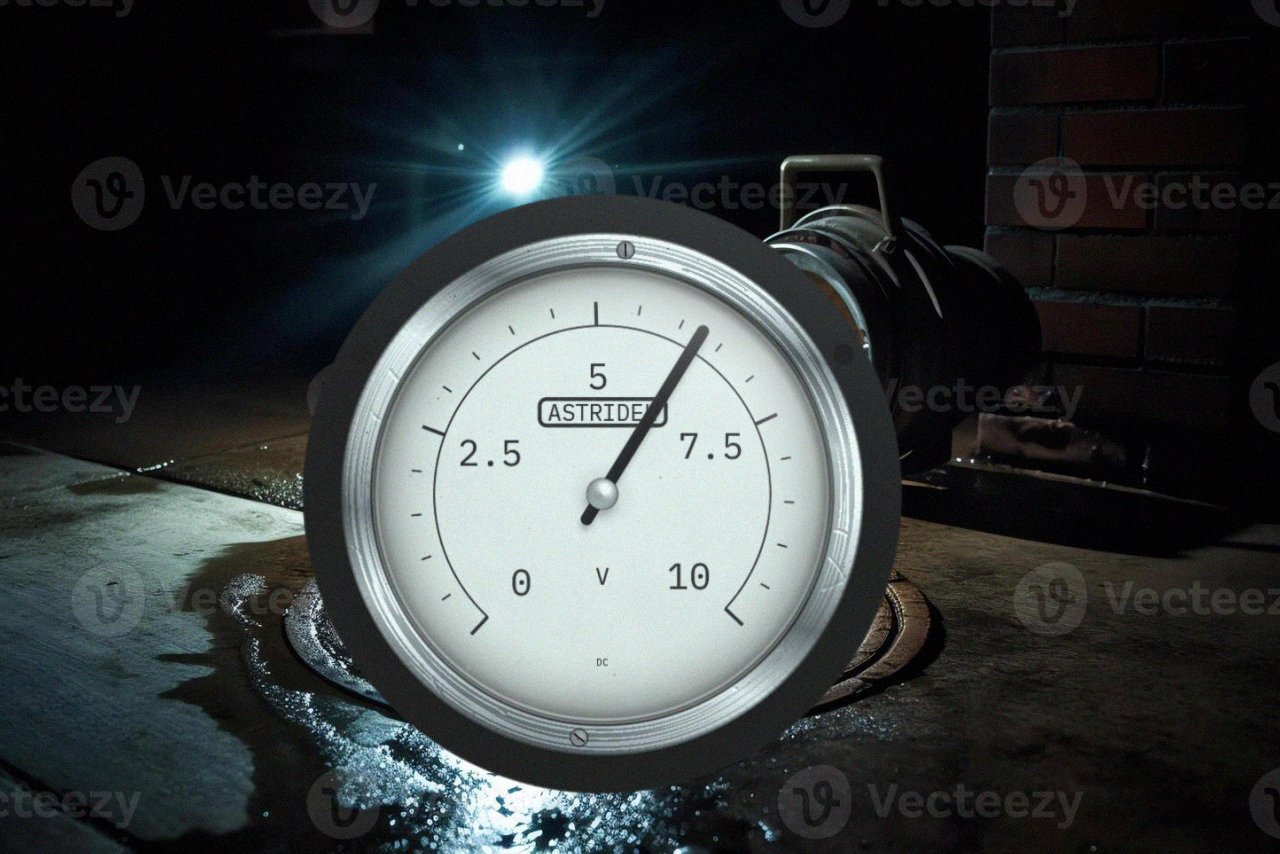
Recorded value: **6.25** V
